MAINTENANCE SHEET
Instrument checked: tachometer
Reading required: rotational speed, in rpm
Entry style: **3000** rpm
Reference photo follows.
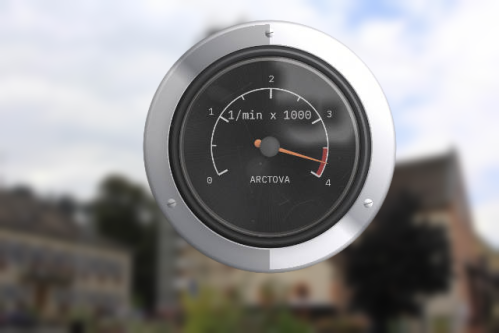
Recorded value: **3750** rpm
